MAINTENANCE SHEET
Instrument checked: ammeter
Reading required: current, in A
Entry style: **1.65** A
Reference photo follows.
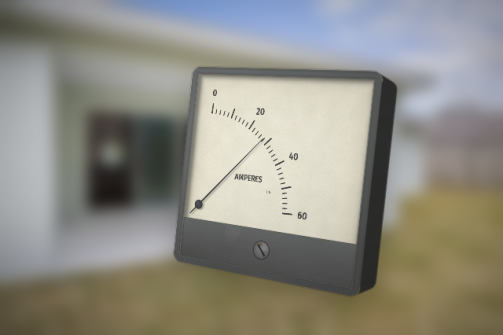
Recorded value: **28** A
